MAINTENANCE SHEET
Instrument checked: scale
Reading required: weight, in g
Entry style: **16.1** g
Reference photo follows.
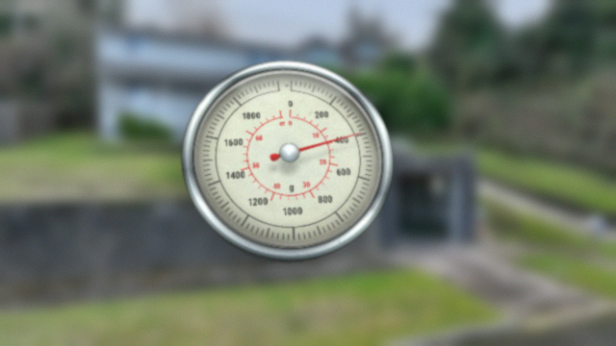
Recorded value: **400** g
